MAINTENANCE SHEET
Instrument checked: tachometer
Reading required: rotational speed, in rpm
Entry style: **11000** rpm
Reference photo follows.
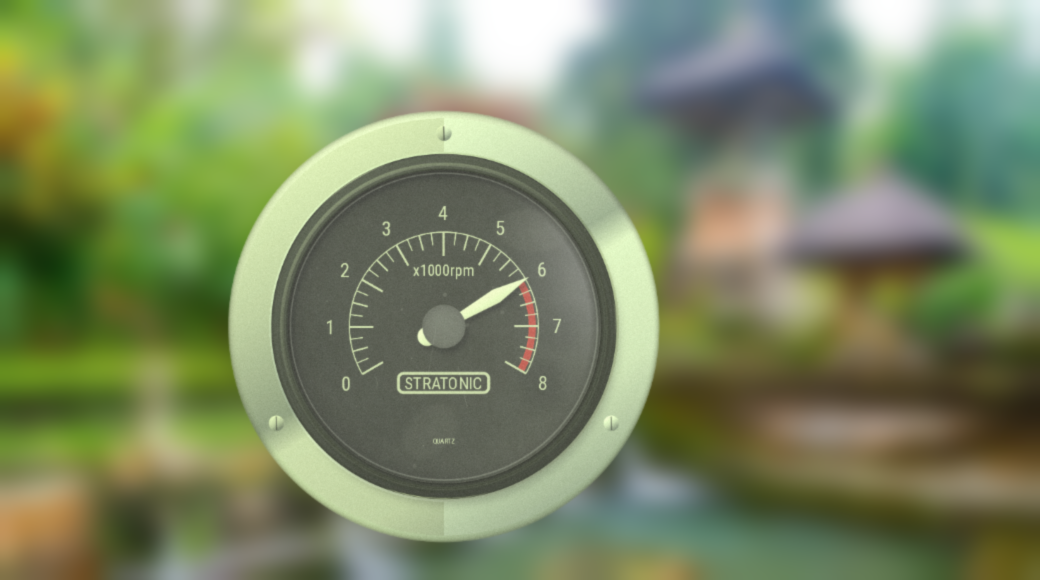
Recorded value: **6000** rpm
